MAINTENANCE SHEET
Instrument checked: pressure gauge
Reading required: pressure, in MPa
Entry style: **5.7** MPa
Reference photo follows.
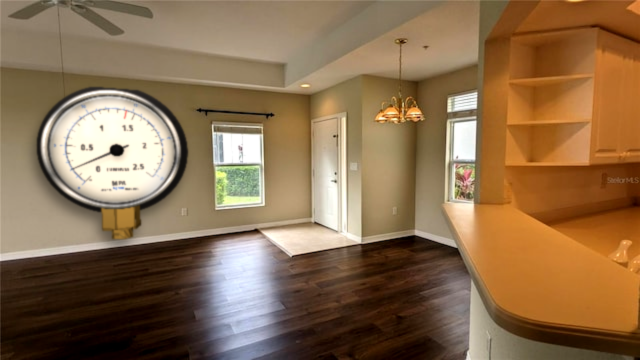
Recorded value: **0.2** MPa
